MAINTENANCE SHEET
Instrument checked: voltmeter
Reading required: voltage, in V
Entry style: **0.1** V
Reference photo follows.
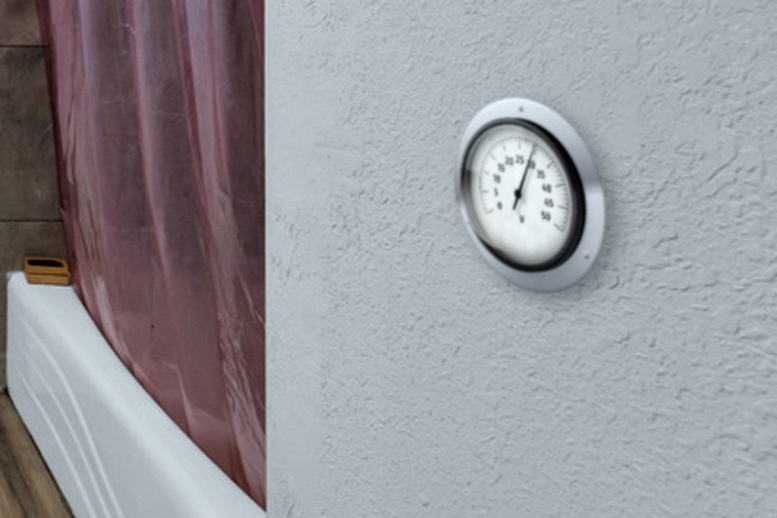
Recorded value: **30** V
